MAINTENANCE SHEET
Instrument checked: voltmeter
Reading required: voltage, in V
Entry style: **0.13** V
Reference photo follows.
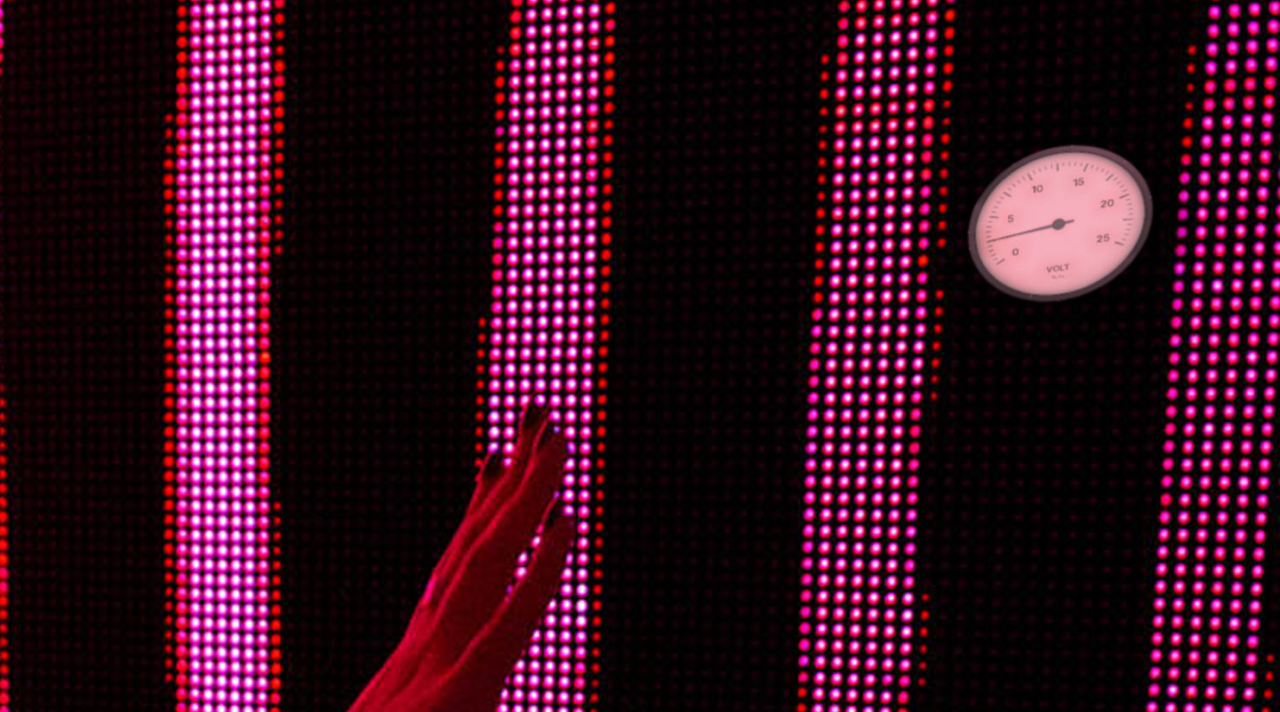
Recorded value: **2.5** V
